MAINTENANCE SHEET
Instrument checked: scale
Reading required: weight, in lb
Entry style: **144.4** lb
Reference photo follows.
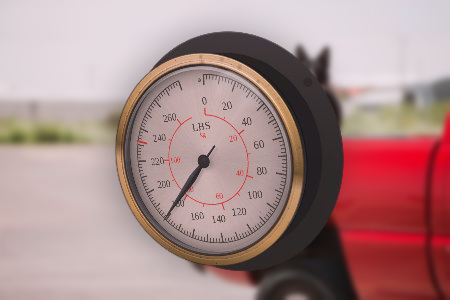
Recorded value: **180** lb
